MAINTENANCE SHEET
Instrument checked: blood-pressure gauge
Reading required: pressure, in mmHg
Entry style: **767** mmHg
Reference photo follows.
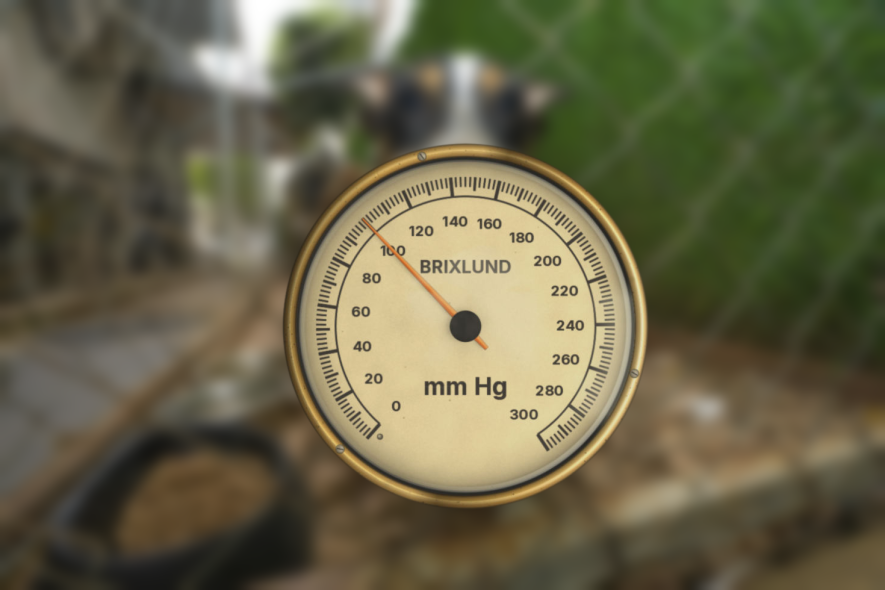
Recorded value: **100** mmHg
